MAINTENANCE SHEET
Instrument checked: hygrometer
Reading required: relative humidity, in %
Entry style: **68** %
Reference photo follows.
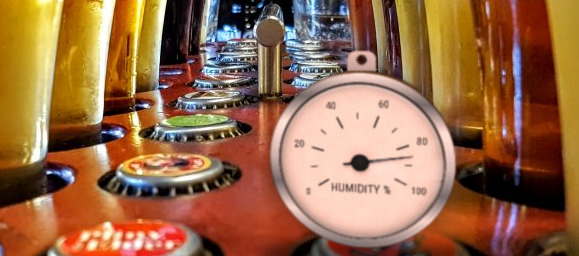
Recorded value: **85** %
